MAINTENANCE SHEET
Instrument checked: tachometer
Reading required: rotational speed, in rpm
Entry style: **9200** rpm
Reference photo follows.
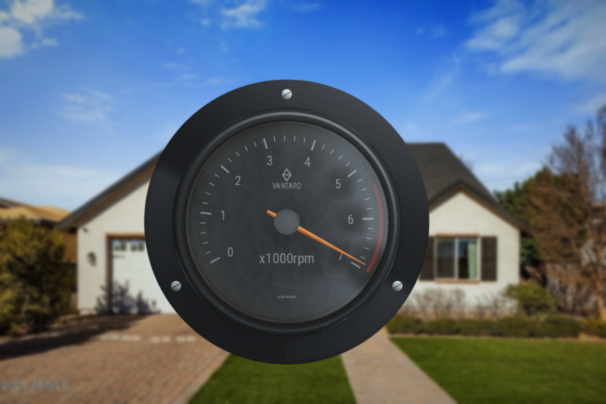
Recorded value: **6900** rpm
